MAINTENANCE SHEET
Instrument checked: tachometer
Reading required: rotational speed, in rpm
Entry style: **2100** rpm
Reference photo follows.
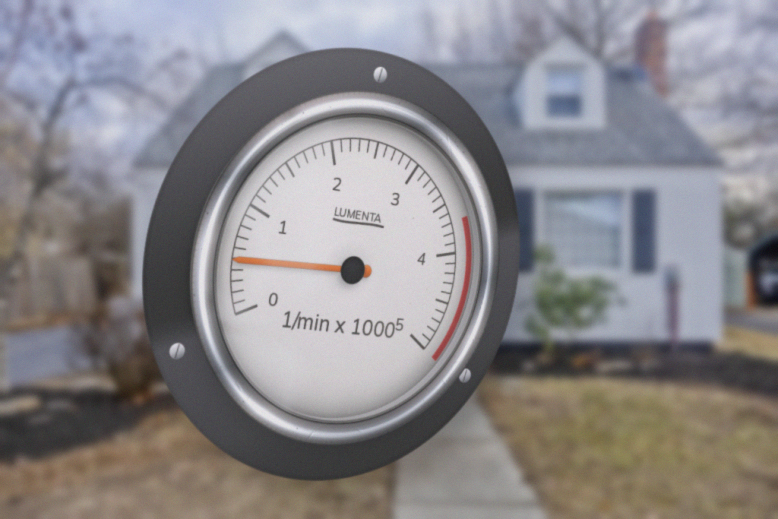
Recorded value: **500** rpm
